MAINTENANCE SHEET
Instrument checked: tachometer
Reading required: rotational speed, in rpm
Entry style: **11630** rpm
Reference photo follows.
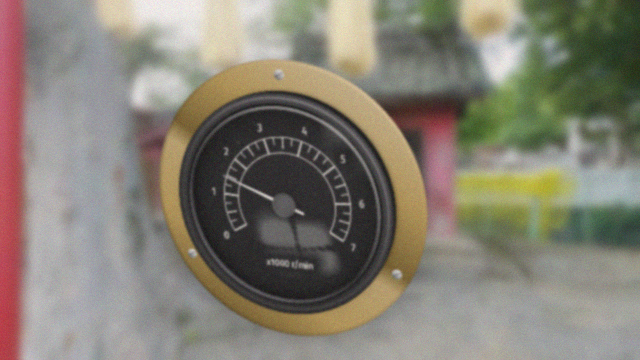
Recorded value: **1500** rpm
